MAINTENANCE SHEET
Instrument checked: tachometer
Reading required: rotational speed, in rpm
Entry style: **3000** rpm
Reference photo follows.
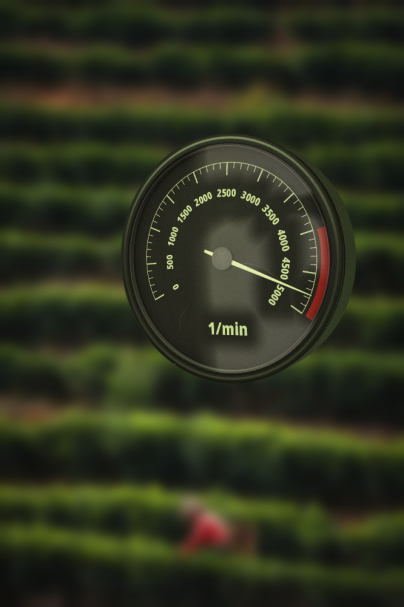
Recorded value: **4750** rpm
